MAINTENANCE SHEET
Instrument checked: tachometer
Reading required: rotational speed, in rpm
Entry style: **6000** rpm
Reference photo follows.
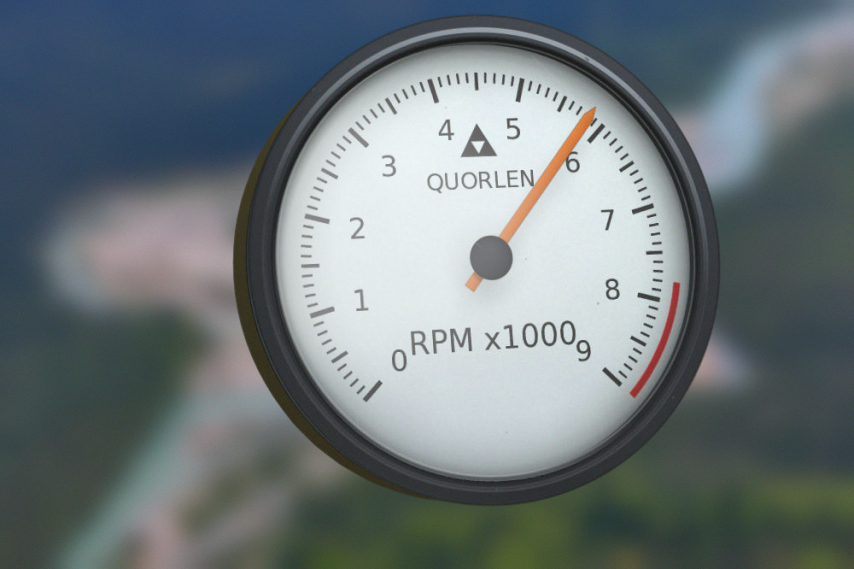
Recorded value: **5800** rpm
